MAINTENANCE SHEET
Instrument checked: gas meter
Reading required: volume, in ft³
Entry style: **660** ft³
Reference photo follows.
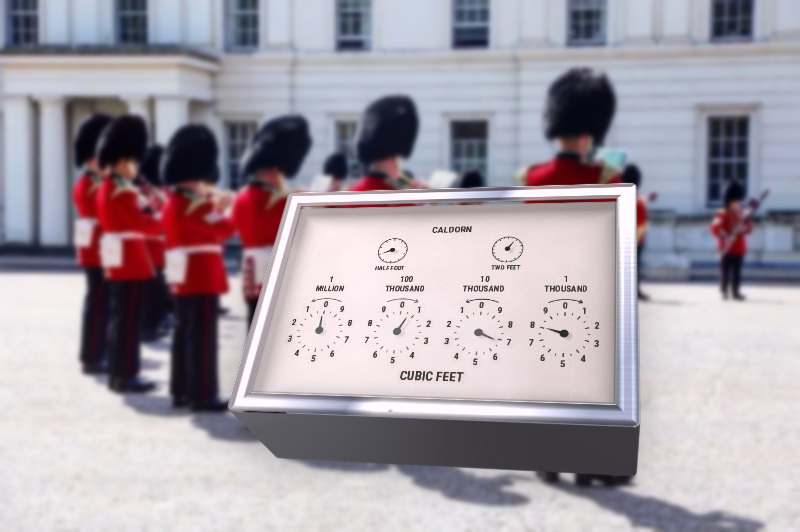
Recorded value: **6800** ft³
